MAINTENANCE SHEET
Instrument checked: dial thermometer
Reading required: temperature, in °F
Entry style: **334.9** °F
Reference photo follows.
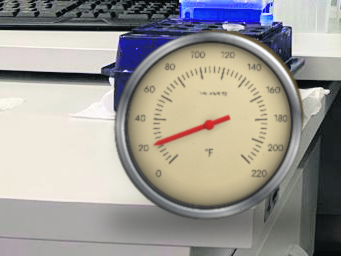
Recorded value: **20** °F
